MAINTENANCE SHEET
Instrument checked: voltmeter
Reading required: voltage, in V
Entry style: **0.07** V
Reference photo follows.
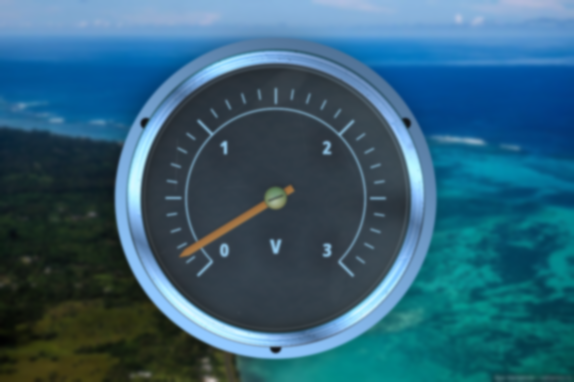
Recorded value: **0.15** V
